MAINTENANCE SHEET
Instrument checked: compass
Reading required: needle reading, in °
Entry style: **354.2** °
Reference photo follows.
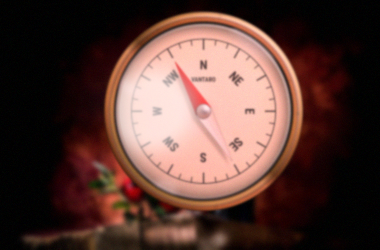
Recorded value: **330** °
